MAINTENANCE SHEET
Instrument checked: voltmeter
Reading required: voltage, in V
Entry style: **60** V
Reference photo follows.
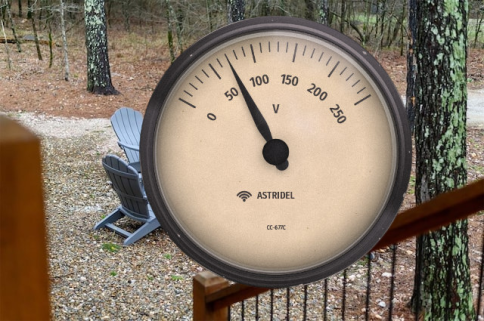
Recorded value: **70** V
